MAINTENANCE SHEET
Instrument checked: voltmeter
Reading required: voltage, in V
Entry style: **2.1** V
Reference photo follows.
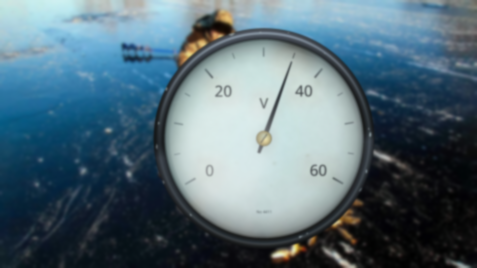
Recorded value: **35** V
